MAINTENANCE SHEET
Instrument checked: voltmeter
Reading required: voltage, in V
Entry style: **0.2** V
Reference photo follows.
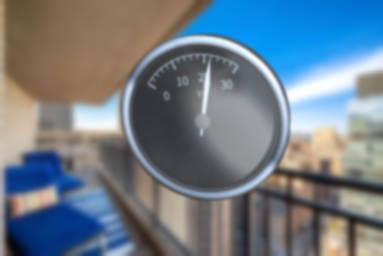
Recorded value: **22** V
